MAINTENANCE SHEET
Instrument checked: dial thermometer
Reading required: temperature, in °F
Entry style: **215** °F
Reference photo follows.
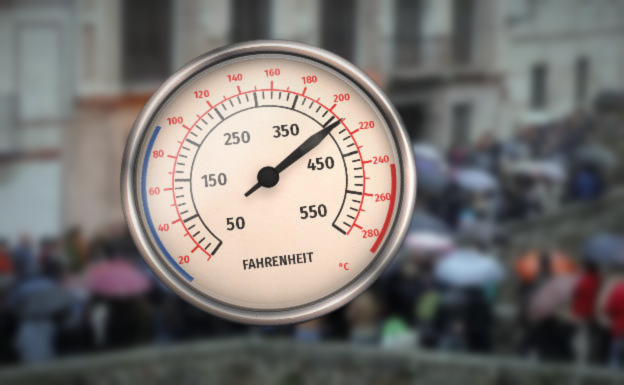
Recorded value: **410** °F
